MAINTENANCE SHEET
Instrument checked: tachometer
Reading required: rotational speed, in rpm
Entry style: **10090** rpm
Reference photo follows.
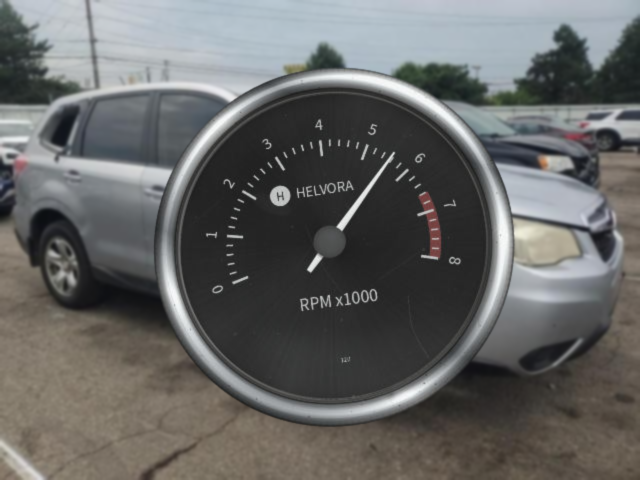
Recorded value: **5600** rpm
